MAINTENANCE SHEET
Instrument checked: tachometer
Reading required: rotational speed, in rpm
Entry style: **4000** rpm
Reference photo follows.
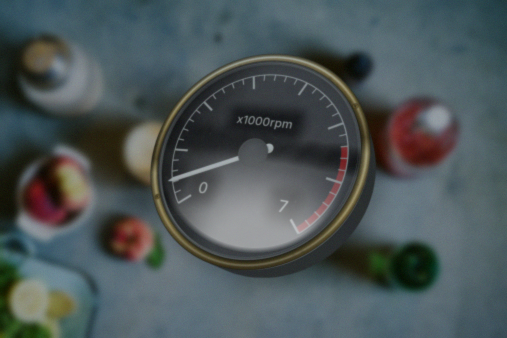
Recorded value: **400** rpm
